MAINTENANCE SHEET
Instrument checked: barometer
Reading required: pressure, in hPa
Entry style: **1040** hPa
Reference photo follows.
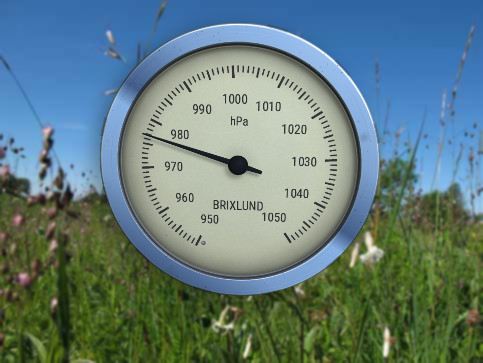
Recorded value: **977** hPa
